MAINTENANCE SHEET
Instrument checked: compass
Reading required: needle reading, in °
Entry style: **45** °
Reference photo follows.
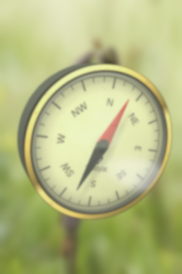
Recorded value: **20** °
